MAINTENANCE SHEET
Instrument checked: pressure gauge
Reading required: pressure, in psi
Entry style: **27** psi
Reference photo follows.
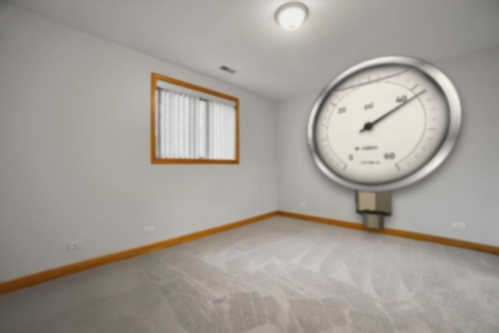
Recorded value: **42** psi
